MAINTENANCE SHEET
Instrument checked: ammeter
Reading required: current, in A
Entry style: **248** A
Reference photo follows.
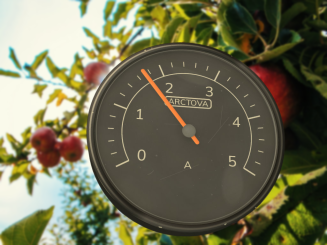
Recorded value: **1.7** A
